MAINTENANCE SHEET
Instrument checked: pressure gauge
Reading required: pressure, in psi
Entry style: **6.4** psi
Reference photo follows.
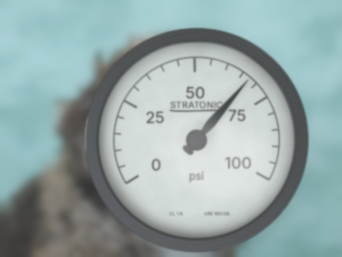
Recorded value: **67.5** psi
